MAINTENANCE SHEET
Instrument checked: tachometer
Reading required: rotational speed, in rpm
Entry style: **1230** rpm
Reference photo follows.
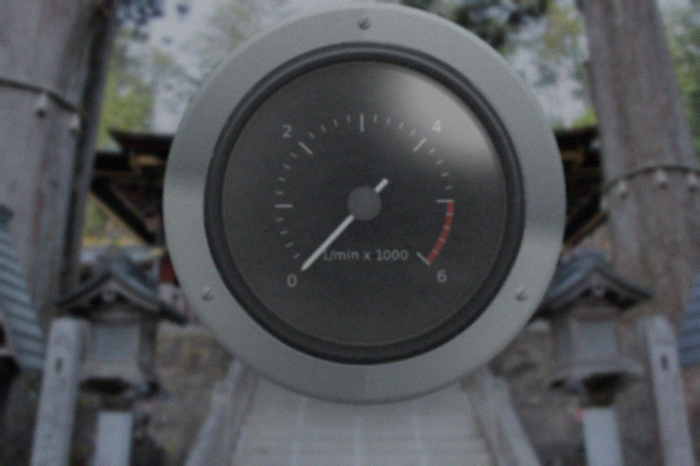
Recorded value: **0** rpm
